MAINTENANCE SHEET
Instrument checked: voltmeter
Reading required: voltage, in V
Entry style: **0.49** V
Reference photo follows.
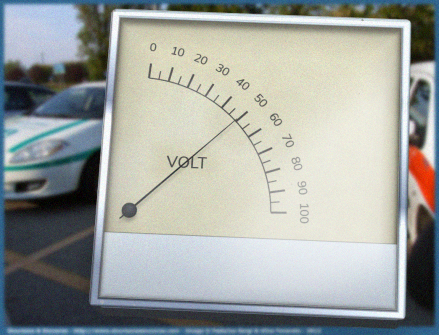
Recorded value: **50** V
